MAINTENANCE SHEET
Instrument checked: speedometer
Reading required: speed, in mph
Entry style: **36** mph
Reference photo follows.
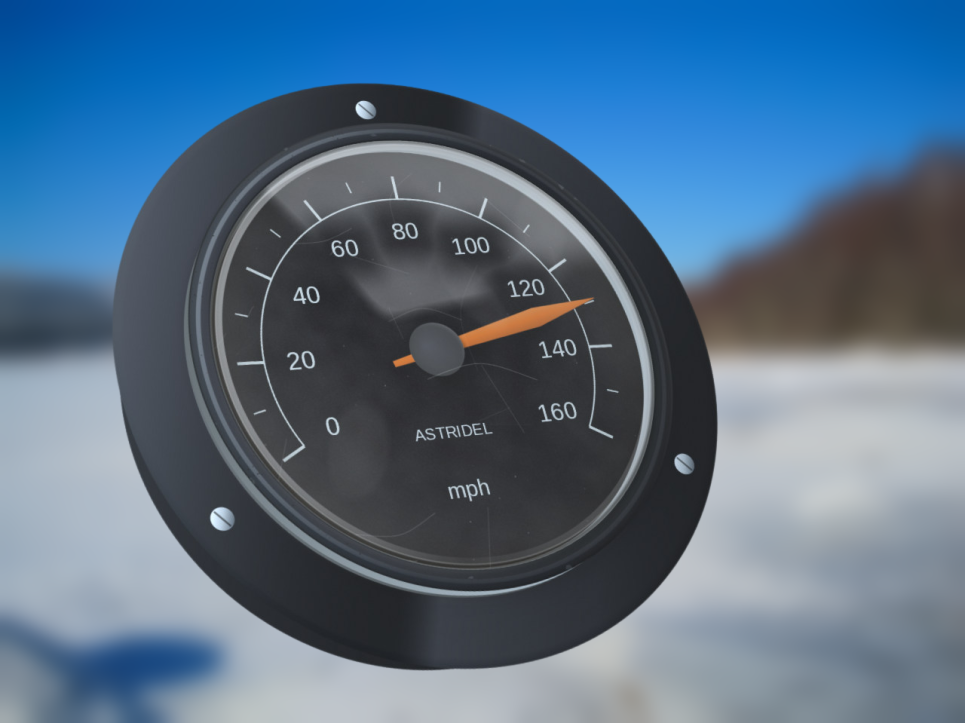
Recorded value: **130** mph
